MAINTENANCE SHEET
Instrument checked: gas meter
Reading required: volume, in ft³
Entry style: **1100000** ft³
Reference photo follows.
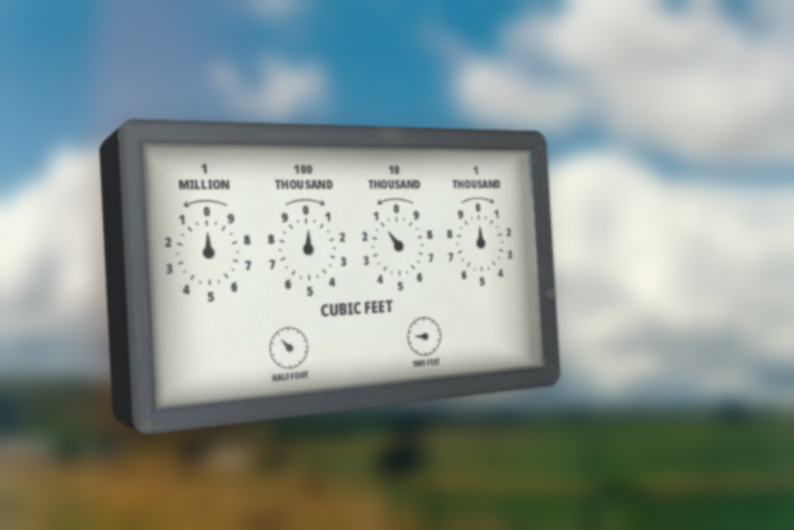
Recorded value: **1000** ft³
